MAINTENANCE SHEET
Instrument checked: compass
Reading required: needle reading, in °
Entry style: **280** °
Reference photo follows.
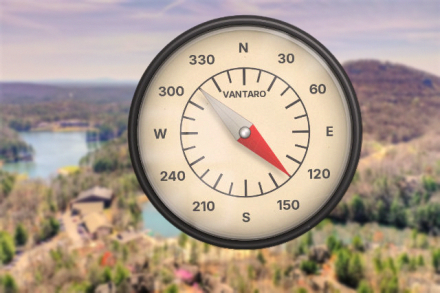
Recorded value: **135** °
